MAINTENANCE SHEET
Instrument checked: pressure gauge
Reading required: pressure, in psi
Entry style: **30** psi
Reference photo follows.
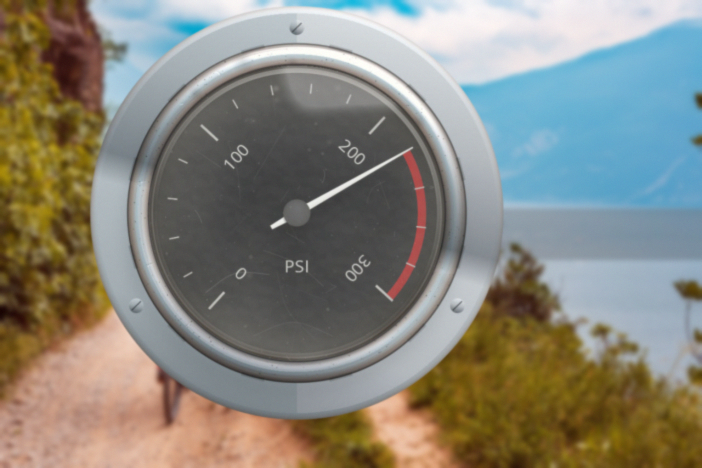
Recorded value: **220** psi
